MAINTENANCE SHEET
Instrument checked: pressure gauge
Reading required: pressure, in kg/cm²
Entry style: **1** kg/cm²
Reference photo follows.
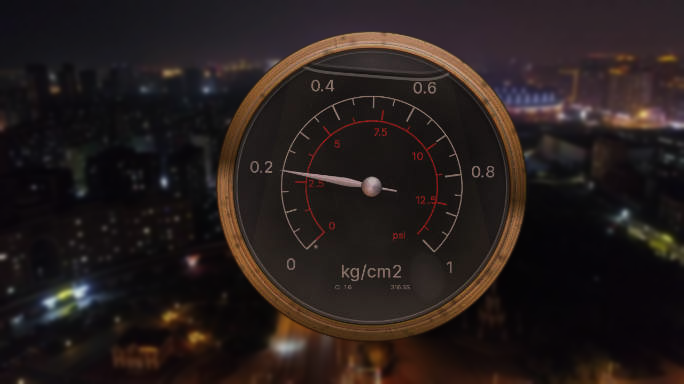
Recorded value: **0.2** kg/cm²
